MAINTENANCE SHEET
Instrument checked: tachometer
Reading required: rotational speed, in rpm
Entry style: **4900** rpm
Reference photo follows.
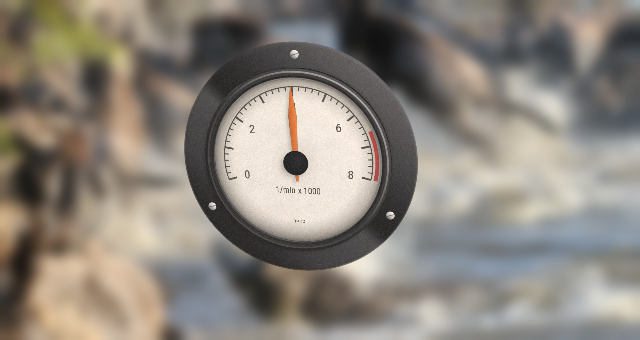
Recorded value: **4000** rpm
